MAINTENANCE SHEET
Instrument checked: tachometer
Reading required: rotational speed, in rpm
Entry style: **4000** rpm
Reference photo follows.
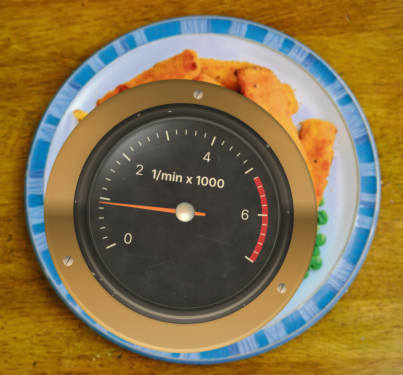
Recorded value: **900** rpm
